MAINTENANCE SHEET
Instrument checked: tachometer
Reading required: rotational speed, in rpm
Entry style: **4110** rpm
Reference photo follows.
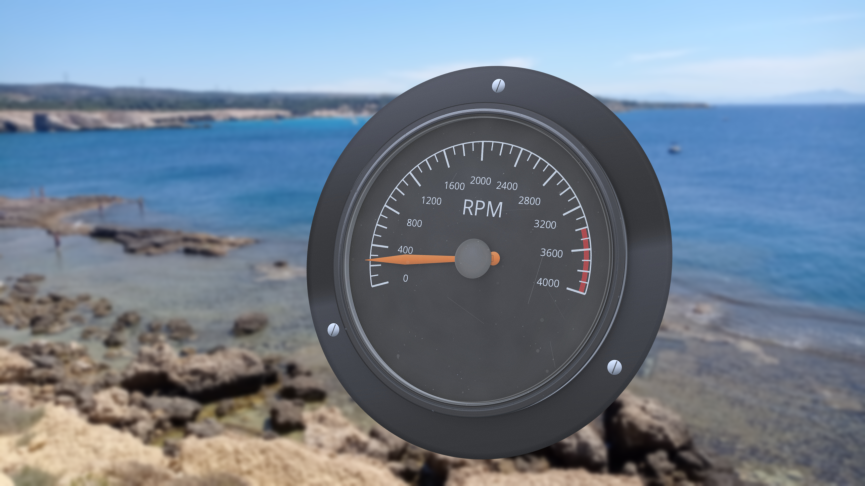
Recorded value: **250** rpm
